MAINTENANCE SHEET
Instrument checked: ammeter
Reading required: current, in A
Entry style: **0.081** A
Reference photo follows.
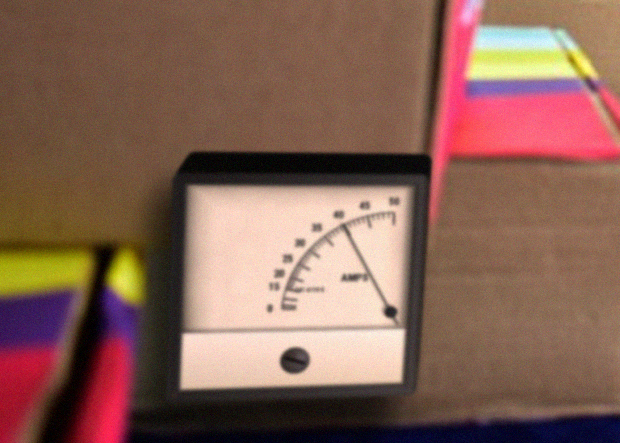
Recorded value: **40** A
